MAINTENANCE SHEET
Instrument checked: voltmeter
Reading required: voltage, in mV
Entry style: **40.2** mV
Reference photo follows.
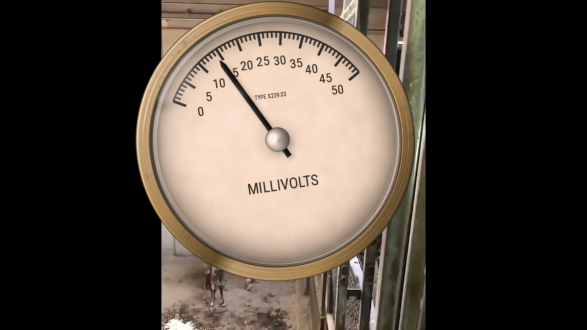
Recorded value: **14** mV
